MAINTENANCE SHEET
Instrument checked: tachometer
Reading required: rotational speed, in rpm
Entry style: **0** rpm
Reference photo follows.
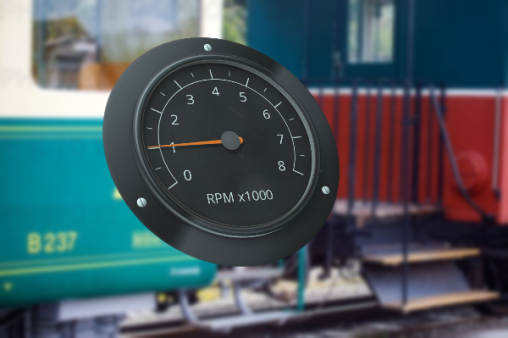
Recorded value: **1000** rpm
